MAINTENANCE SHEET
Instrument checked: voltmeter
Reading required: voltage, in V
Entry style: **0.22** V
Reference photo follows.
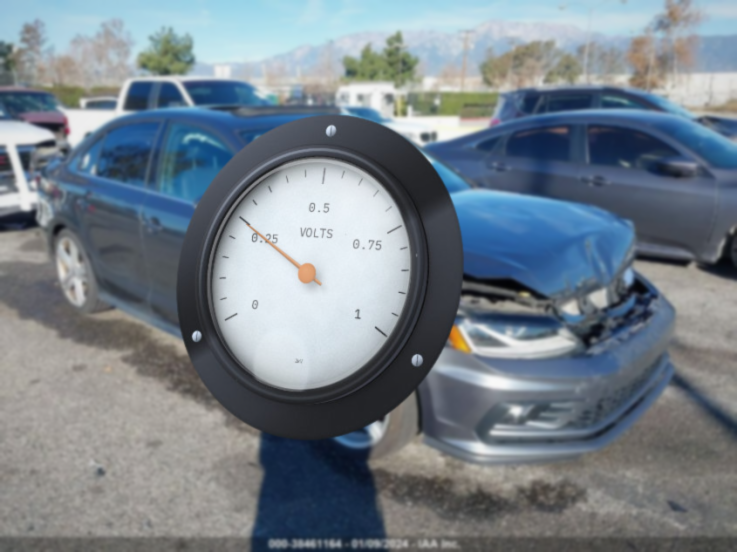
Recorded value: **0.25** V
